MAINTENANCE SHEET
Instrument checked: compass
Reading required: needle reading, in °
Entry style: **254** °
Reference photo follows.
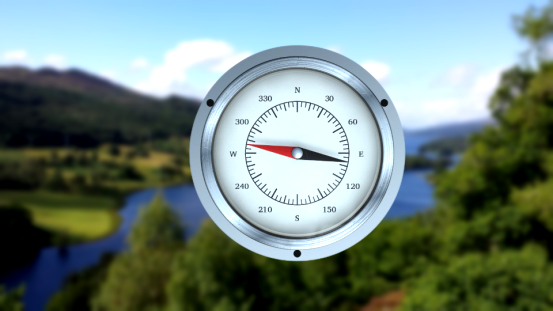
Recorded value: **280** °
